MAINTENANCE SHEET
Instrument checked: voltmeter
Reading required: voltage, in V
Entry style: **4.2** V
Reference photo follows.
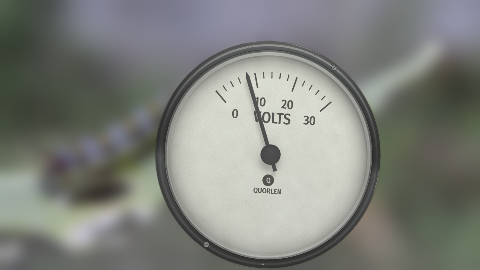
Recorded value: **8** V
